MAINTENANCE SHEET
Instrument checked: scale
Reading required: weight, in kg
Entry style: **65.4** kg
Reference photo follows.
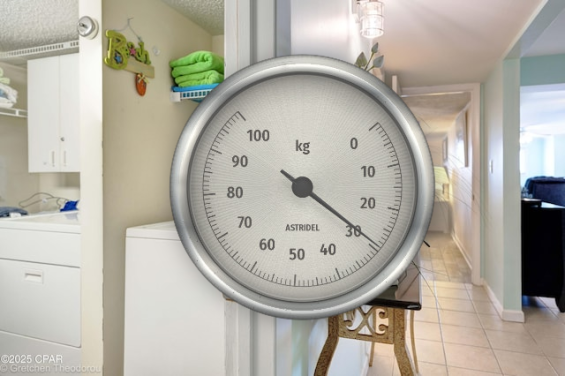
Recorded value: **29** kg
